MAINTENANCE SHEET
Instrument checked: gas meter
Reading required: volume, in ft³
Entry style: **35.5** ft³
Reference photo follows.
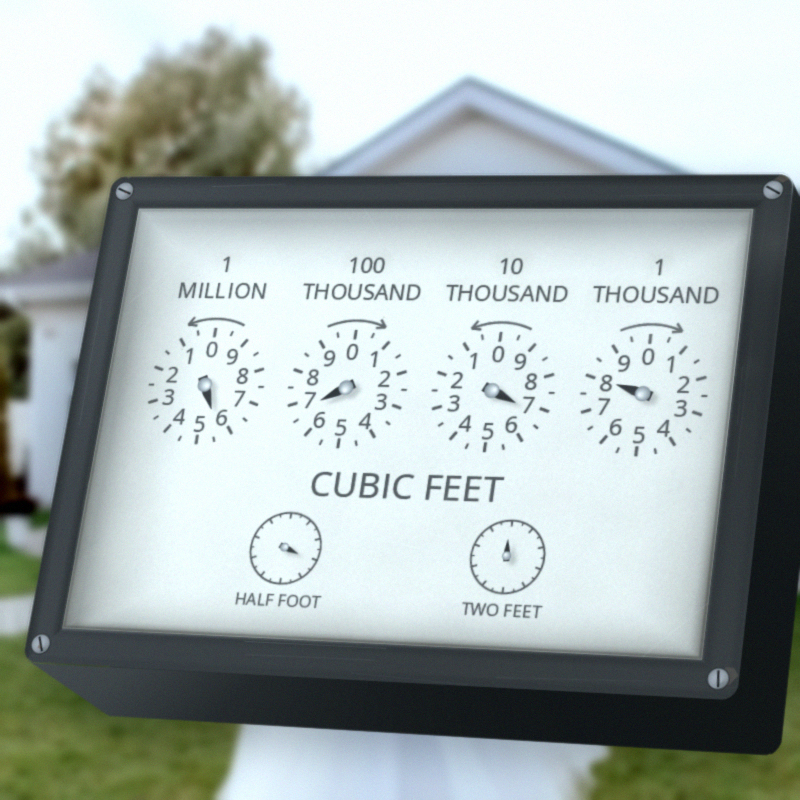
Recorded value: **566800** ft³
